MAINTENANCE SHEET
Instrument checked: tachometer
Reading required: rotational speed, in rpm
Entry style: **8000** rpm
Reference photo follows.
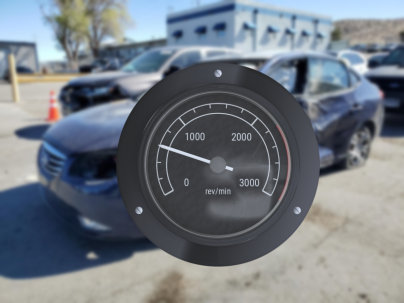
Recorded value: **600** rpm
